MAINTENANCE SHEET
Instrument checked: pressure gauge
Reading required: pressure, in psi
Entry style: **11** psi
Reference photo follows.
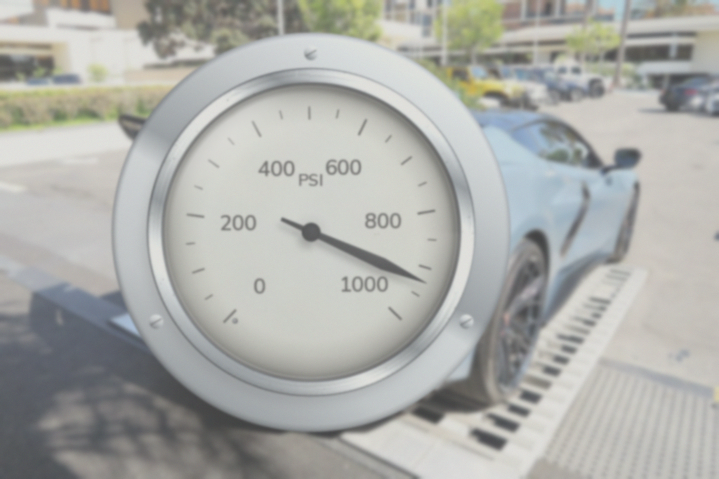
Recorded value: **925** psi
